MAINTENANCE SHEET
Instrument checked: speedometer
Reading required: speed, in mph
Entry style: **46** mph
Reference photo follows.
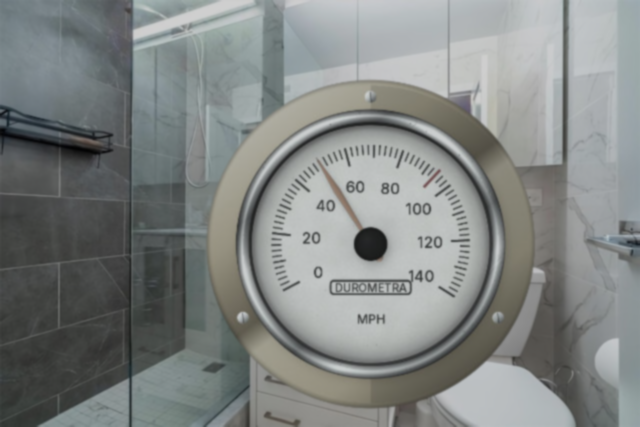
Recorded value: **50** mph
